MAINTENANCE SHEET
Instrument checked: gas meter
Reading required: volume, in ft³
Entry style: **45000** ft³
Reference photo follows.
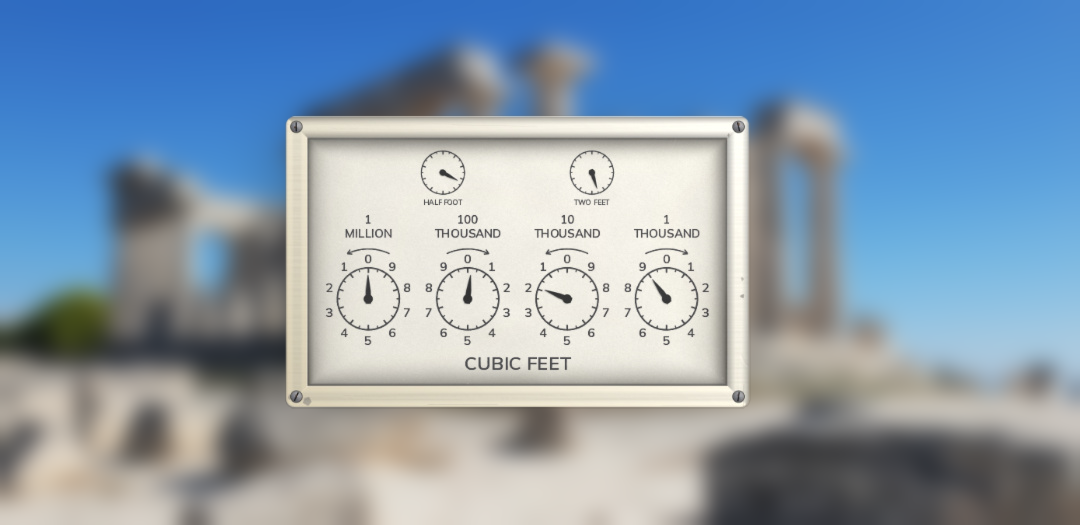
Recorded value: **1900** ft³
